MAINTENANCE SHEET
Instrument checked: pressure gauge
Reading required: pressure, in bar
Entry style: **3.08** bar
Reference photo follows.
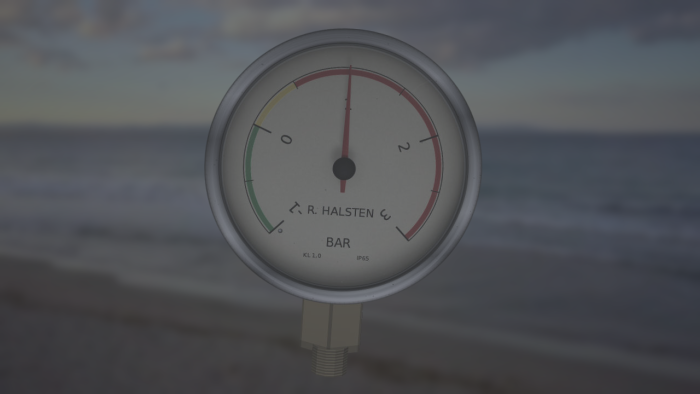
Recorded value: **1** bar
